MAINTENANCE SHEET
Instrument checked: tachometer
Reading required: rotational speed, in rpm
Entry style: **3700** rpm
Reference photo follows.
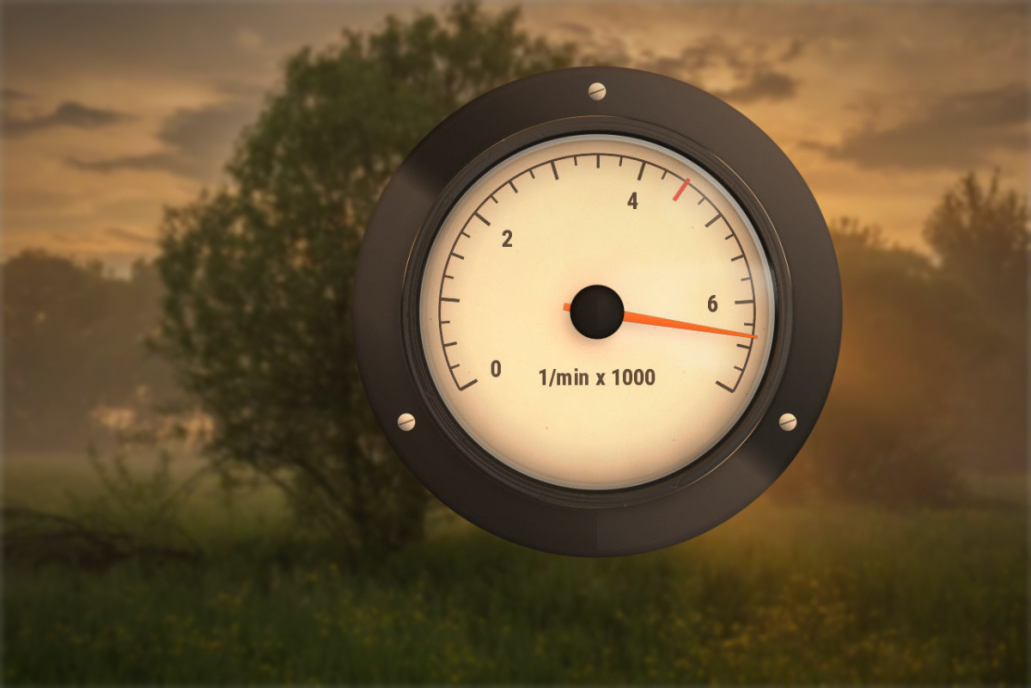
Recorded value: **6375** rpm
